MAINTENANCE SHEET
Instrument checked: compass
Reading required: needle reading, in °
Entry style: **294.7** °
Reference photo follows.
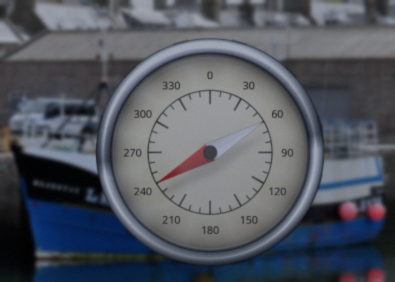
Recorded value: **240** °
